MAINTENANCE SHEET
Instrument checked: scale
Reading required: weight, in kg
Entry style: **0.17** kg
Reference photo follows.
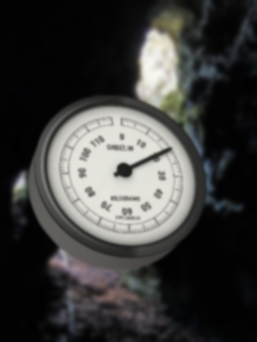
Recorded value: **20** kg
